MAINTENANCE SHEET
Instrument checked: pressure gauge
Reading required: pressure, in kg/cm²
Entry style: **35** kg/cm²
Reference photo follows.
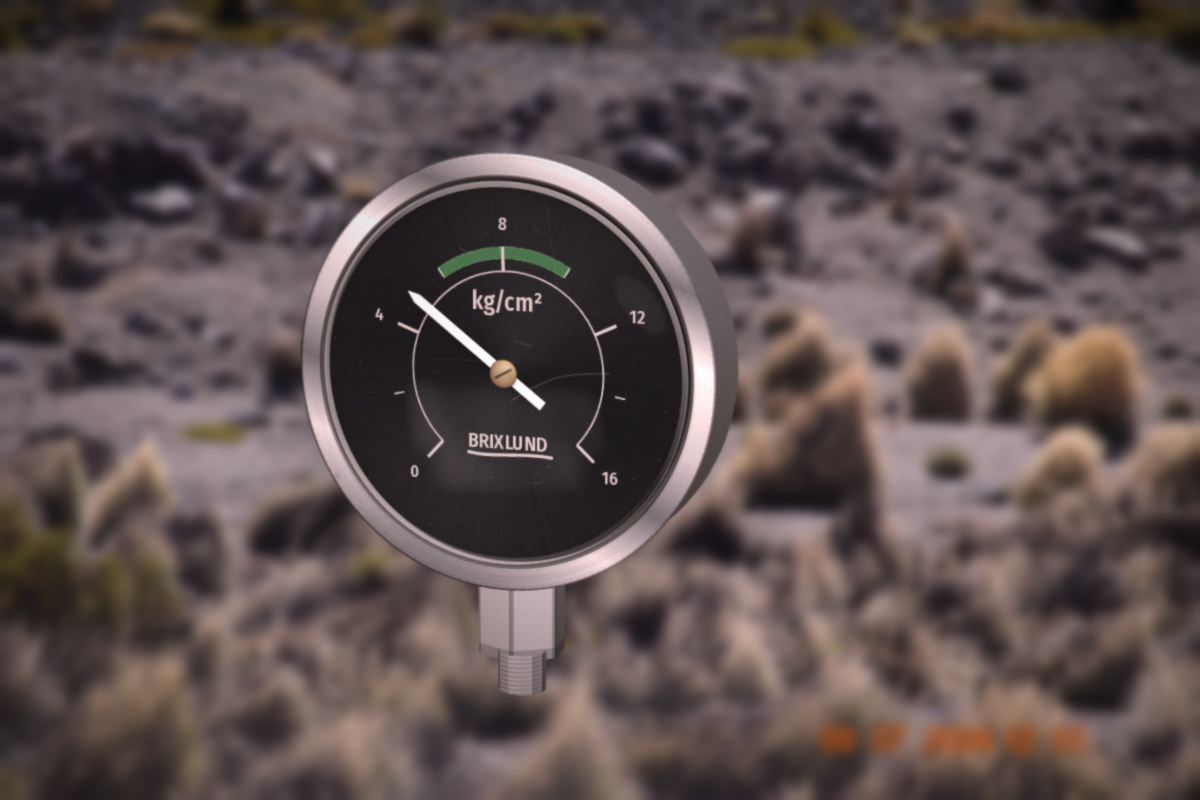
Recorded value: **5** kg/cm²
